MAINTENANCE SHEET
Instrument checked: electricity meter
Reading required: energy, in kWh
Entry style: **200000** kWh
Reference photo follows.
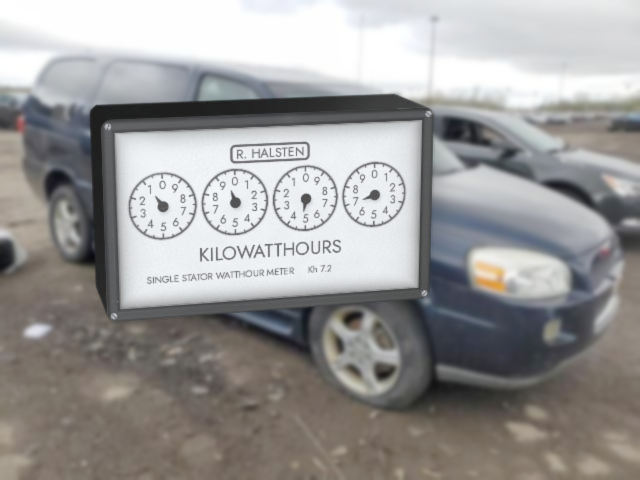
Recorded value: **947** kWh
